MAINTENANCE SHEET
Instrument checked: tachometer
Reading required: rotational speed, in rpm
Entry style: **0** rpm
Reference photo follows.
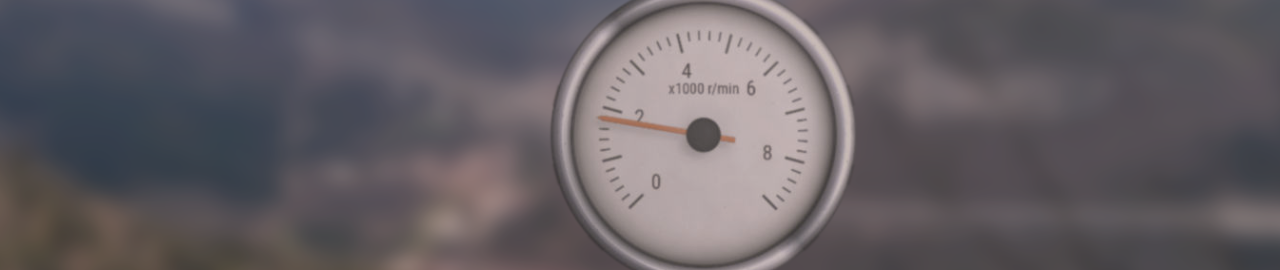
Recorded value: **1800** rpm
